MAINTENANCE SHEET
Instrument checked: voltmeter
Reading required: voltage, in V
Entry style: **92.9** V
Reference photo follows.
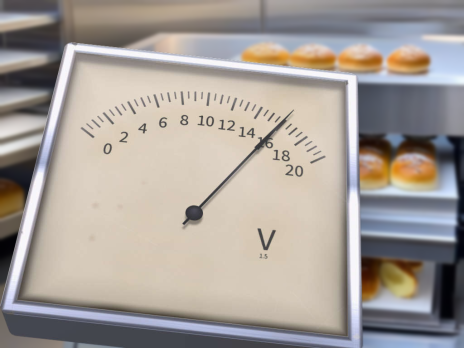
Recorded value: **16** V
